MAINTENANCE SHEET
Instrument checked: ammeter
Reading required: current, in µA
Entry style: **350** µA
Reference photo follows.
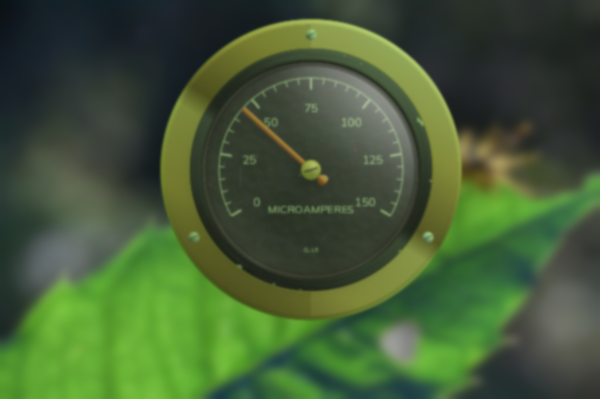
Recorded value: **45** µA
